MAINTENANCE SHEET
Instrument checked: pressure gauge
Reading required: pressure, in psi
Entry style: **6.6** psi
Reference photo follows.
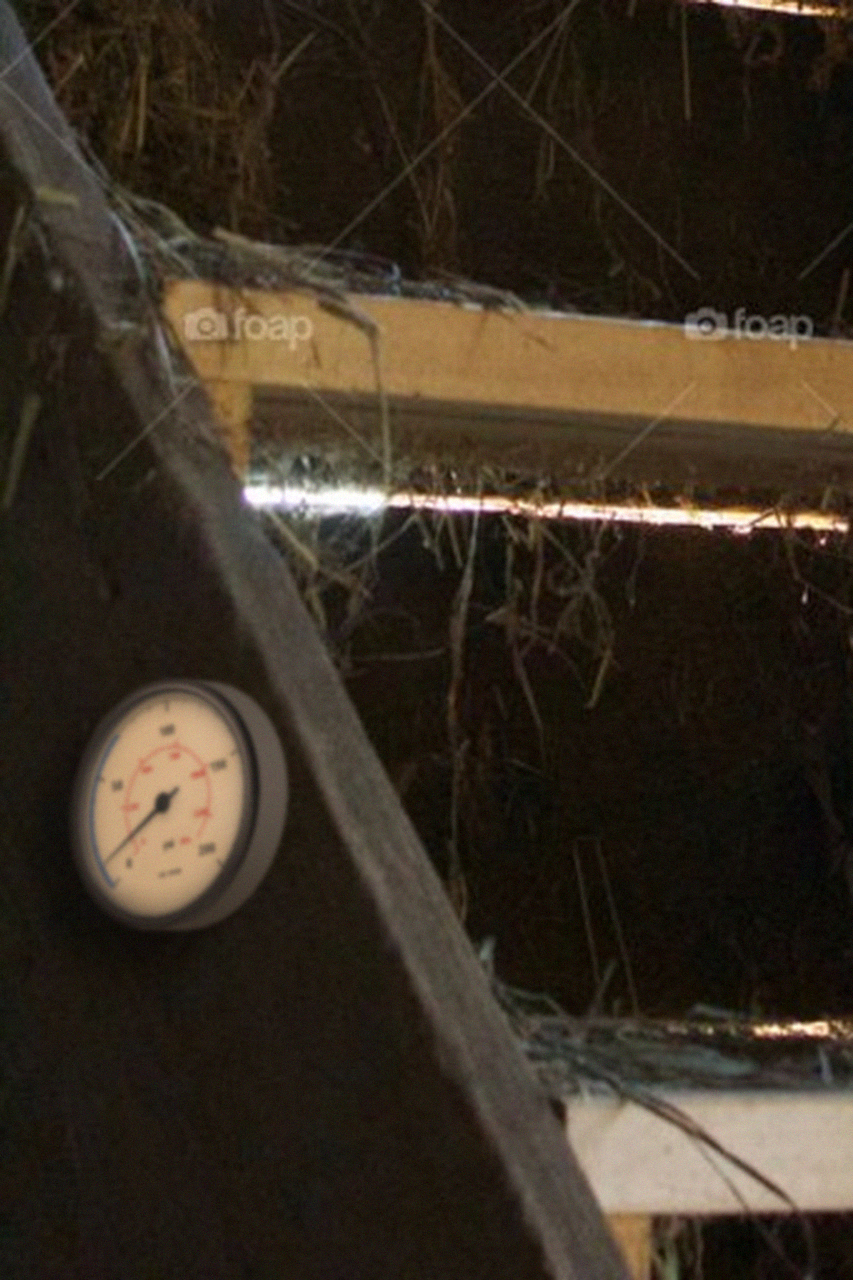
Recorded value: **10** psi
